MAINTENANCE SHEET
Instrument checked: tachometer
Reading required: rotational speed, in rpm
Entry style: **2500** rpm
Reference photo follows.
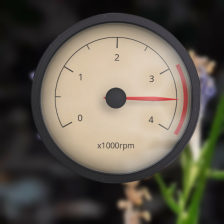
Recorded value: **3500** rpm
